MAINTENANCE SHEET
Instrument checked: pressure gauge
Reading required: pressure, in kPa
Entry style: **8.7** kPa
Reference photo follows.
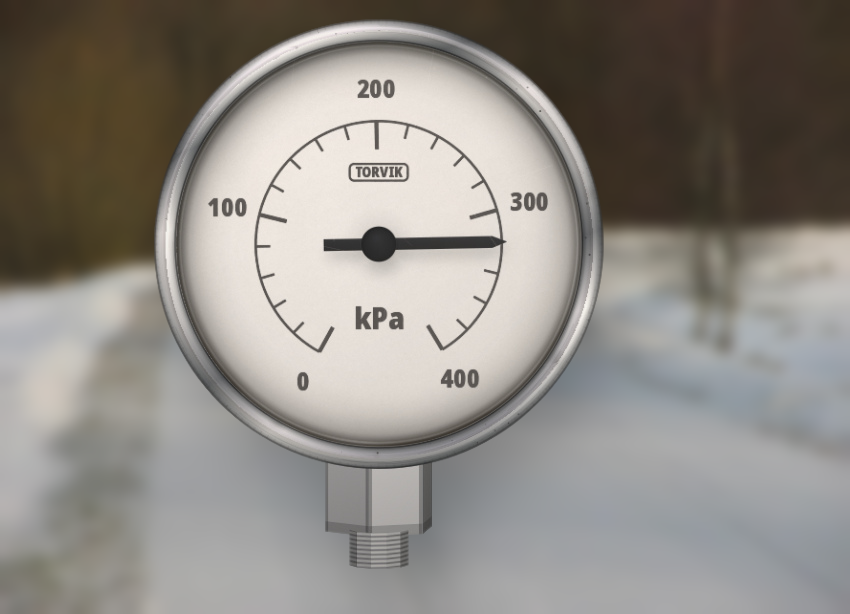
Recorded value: **320** kPa
